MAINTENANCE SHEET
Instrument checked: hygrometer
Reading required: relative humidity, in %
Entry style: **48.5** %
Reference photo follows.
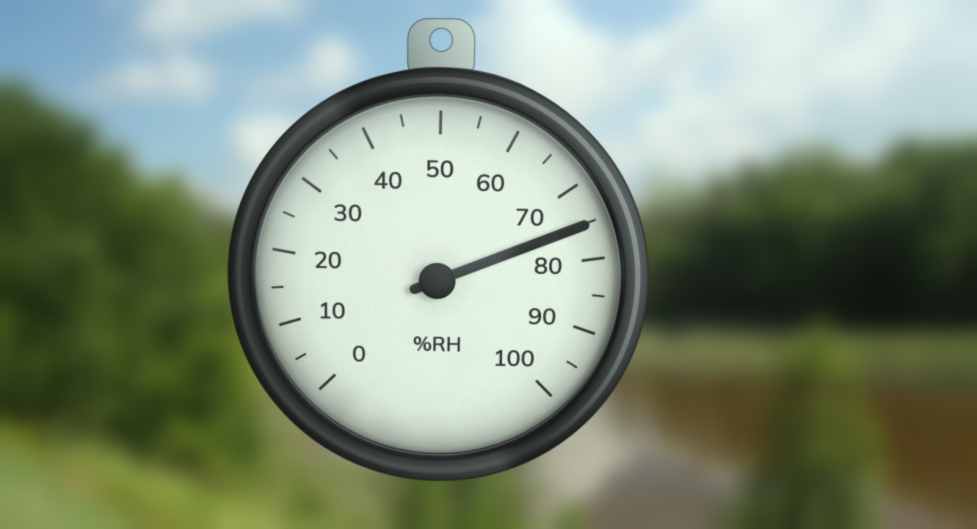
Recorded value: **75** %
